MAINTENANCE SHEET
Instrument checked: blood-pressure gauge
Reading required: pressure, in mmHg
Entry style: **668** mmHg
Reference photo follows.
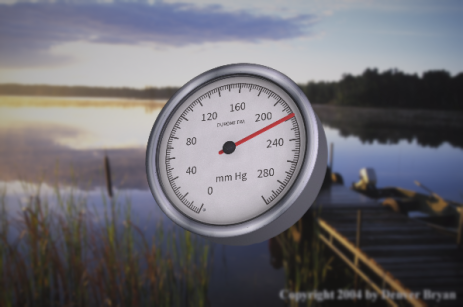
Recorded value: **220** mmHg
